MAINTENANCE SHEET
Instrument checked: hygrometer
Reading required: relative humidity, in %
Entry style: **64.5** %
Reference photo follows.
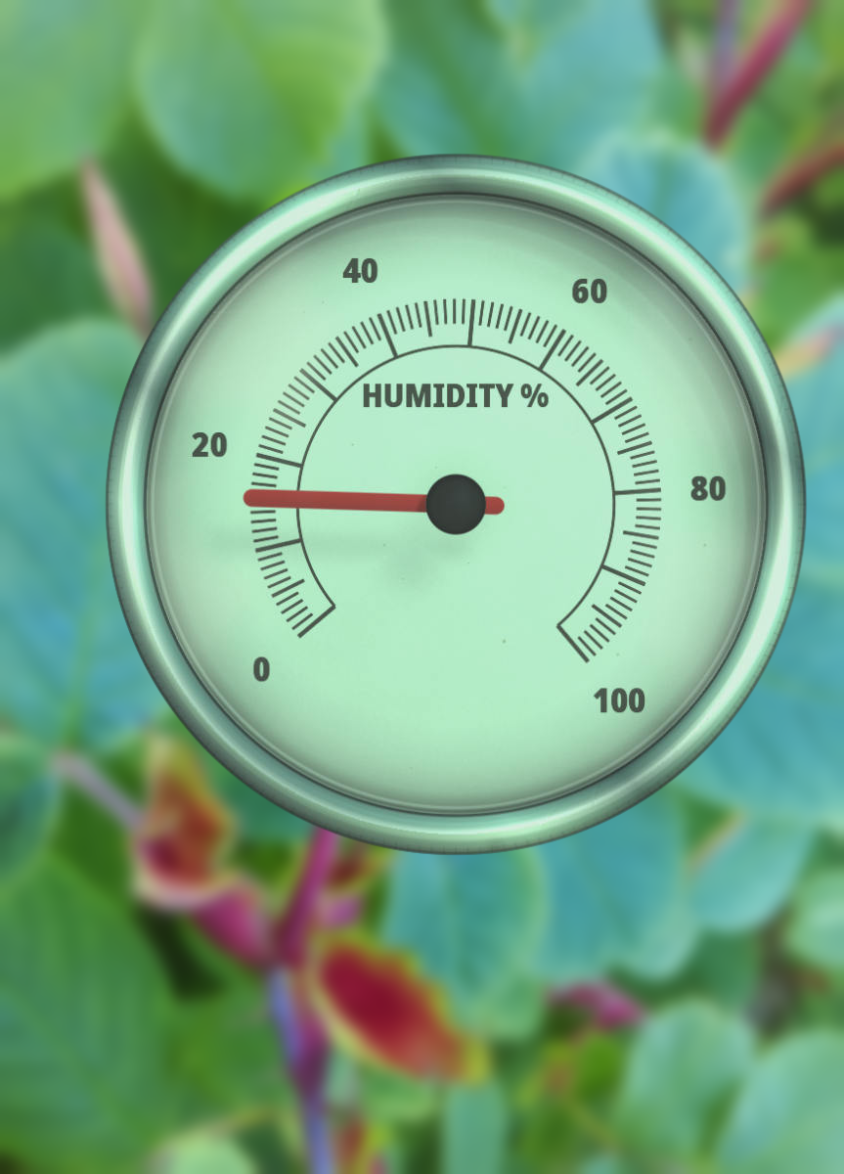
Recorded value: **15.5** %
